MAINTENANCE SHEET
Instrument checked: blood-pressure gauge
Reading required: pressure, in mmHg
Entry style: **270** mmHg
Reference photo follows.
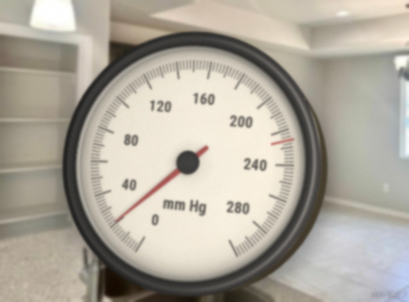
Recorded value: **20** mmHg
